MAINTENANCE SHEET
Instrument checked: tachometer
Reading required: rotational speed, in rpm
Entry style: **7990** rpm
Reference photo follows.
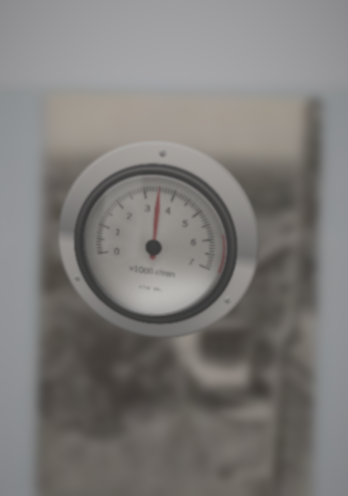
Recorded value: **3500** rpm
